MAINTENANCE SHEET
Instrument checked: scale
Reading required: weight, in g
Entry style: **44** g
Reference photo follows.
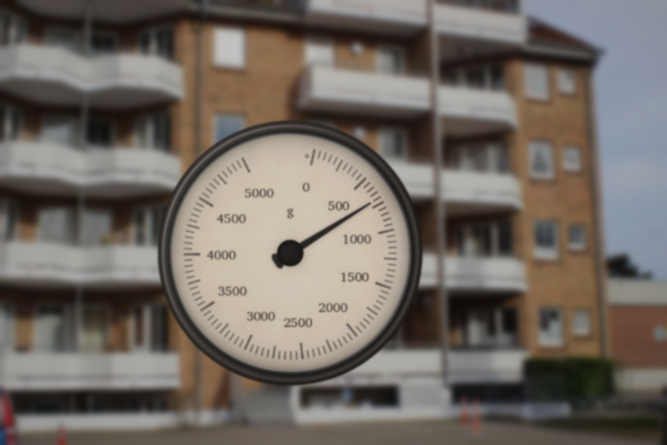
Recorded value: **700** g
